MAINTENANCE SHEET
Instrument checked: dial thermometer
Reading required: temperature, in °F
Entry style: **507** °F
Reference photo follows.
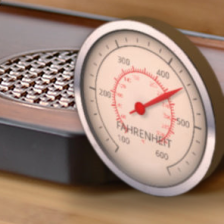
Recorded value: **440** °F
